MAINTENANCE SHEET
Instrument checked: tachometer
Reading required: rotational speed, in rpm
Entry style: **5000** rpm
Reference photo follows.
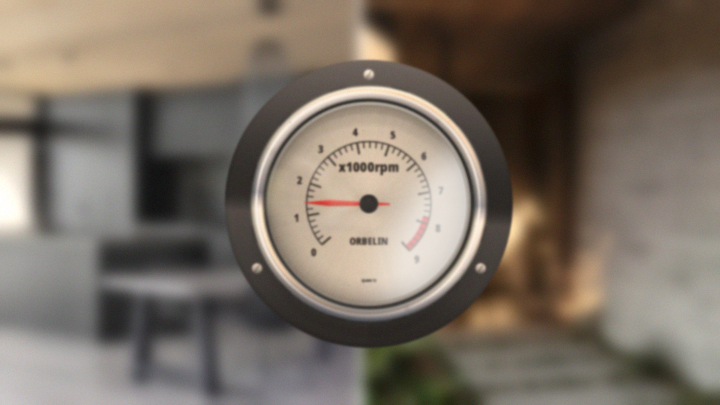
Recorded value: **1400** rpm
